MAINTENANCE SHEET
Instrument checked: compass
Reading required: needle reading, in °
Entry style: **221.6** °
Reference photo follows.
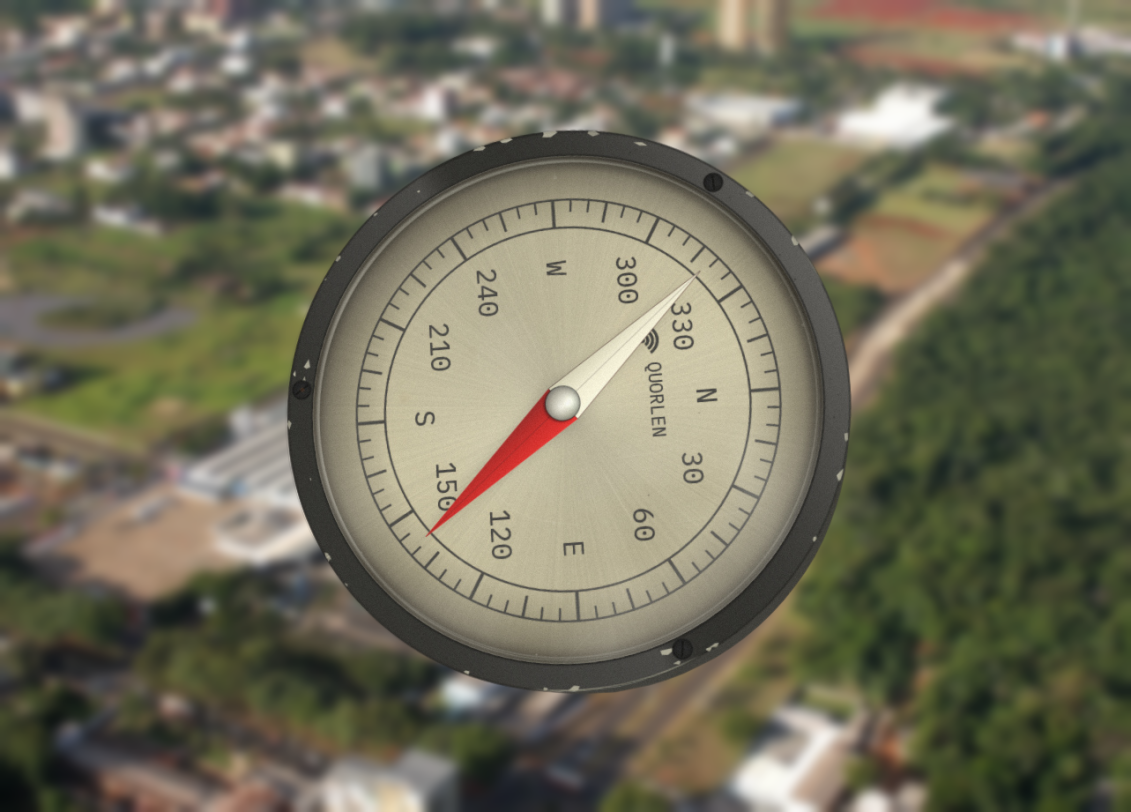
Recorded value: **140** °
